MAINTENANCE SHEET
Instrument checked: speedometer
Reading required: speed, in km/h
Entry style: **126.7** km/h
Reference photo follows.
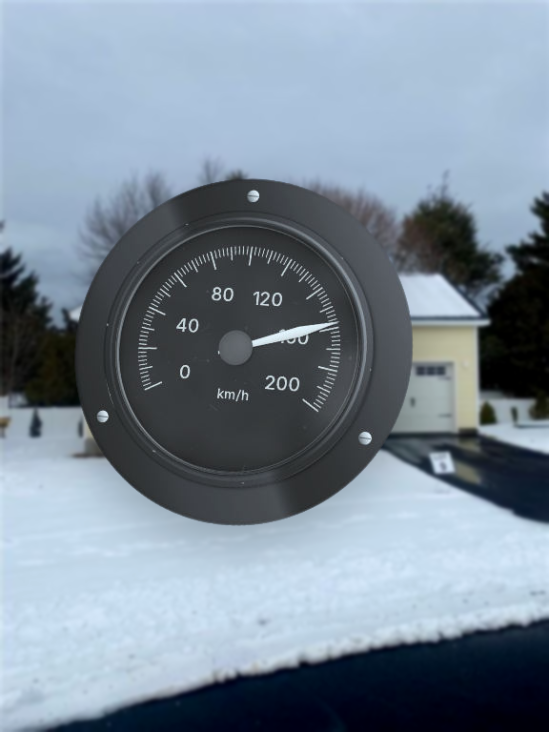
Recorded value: **158** km/h
